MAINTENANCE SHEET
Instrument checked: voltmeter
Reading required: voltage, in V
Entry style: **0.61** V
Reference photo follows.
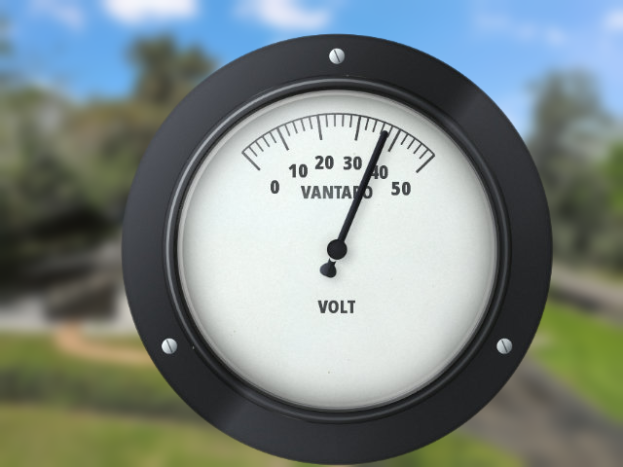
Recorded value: **37** V
